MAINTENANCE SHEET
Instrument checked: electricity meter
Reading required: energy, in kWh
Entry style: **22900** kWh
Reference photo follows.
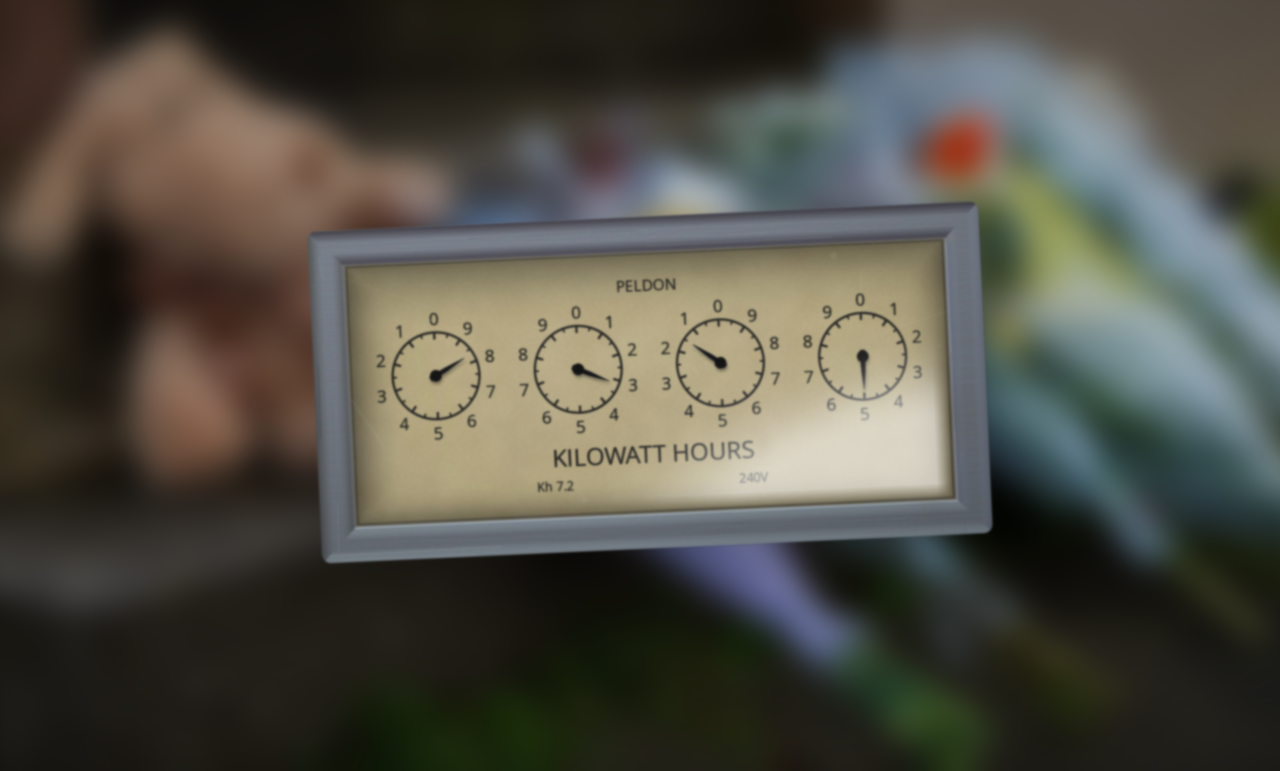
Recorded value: **8315** kWh
